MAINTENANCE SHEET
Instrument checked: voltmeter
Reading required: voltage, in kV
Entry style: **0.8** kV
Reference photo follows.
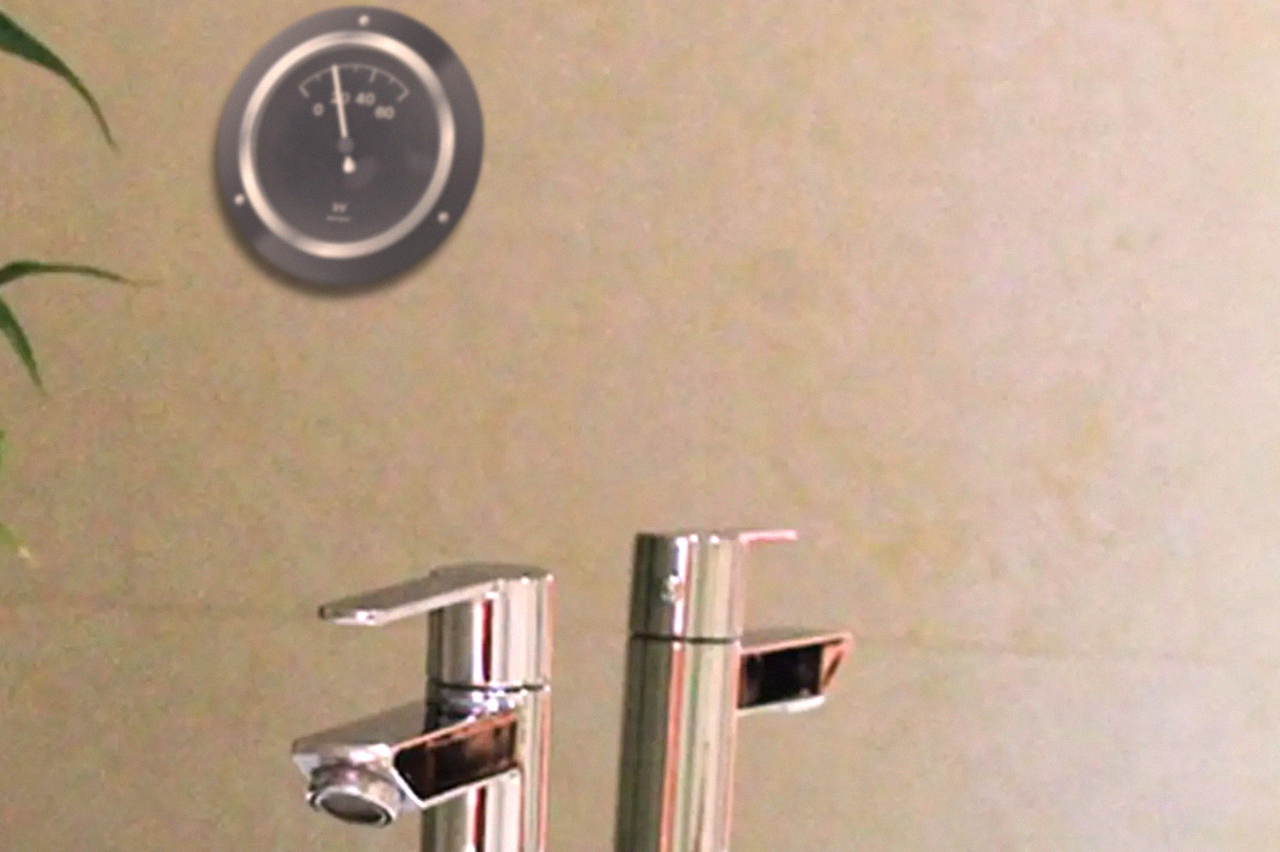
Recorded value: **20** kV
